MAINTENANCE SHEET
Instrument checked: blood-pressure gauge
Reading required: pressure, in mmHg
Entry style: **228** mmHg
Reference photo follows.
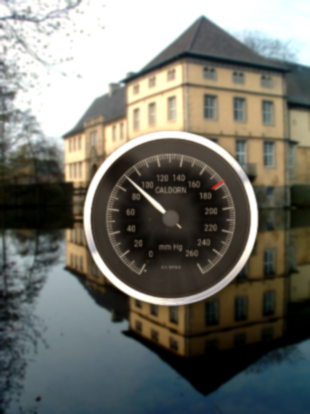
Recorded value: **90** mmHg
